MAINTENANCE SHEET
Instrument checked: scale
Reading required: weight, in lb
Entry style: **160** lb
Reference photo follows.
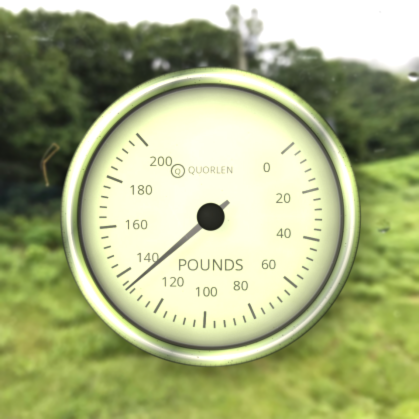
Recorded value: **134** lb
